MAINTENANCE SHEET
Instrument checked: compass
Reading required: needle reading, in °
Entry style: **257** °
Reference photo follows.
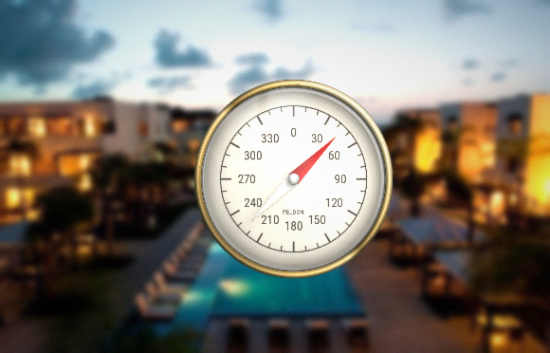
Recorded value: **45** °
